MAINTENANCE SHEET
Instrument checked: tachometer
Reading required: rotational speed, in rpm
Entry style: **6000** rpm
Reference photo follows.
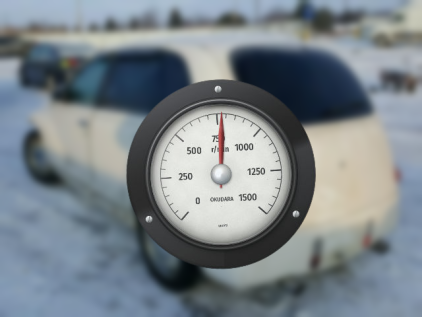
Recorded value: **775** rpm
